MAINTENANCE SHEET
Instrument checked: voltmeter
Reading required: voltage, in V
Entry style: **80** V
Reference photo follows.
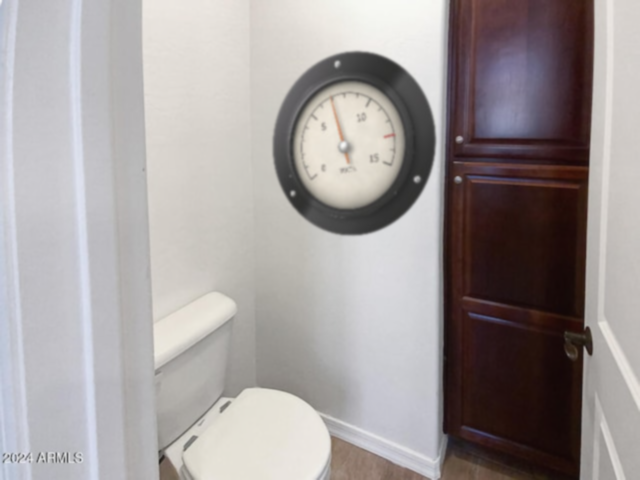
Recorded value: **7** V
